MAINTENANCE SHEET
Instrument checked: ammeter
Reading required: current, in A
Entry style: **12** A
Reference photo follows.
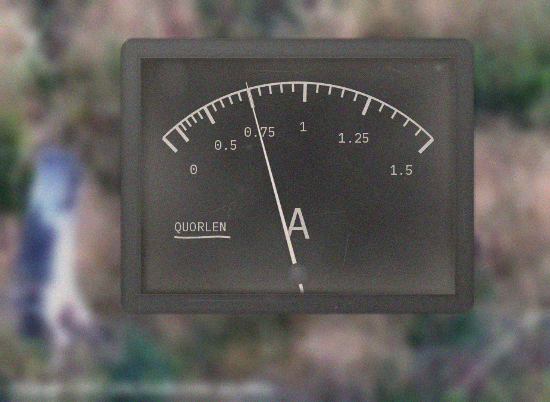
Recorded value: **0.75** A
